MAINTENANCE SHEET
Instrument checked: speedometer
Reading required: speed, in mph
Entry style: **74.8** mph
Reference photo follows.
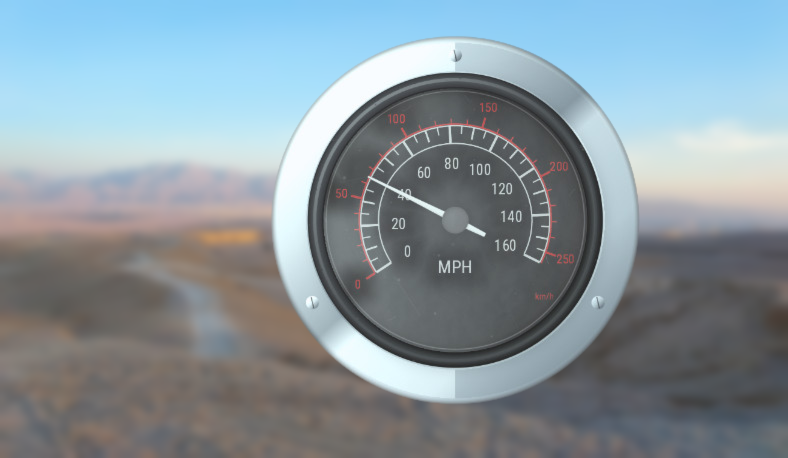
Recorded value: **40** mph
